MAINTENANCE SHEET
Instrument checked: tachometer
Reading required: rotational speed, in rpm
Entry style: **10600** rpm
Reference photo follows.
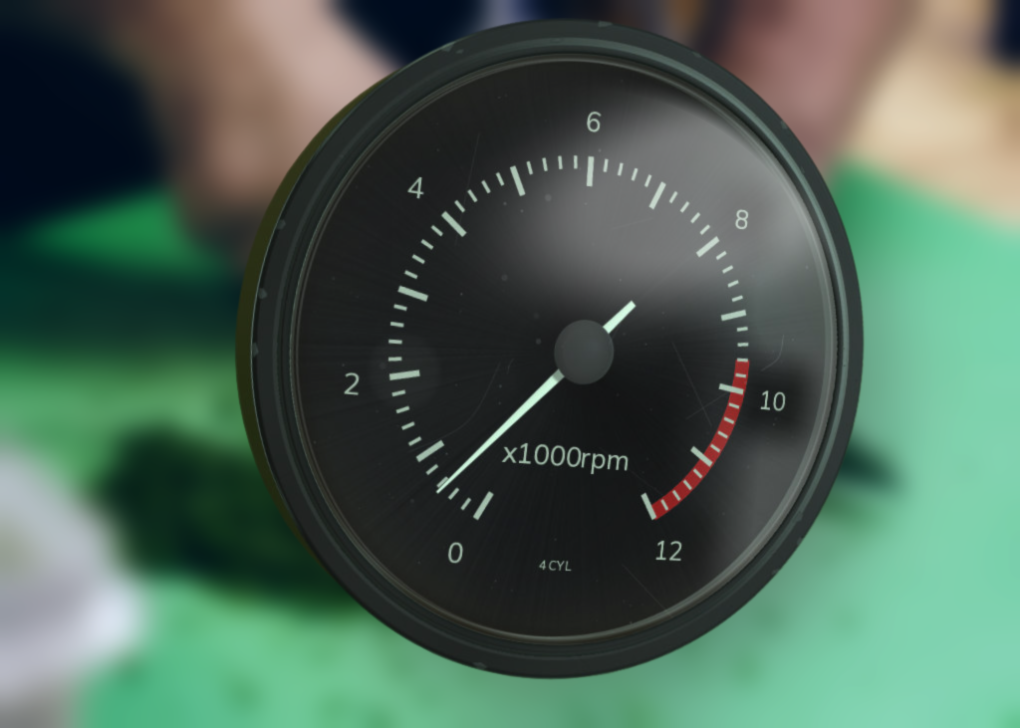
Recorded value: **600** rpm
